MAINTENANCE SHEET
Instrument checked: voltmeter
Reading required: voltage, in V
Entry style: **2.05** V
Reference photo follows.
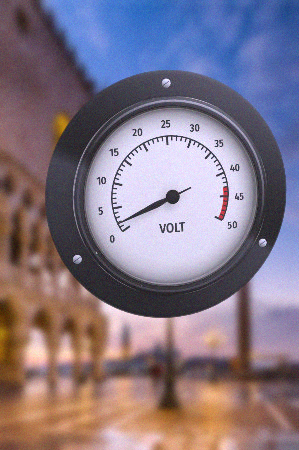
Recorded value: **2** V
